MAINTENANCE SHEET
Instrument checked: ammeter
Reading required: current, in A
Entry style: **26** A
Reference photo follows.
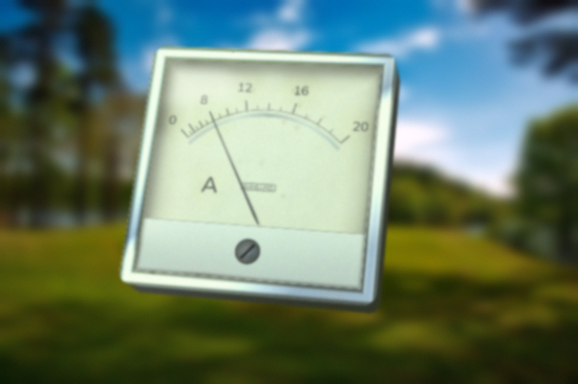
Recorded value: **8** A
